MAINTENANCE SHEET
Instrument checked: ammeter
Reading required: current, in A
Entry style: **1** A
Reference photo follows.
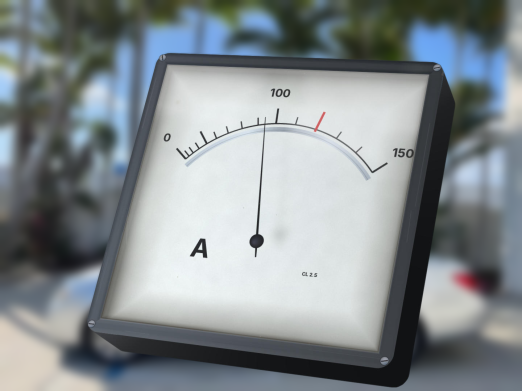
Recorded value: **95** A
